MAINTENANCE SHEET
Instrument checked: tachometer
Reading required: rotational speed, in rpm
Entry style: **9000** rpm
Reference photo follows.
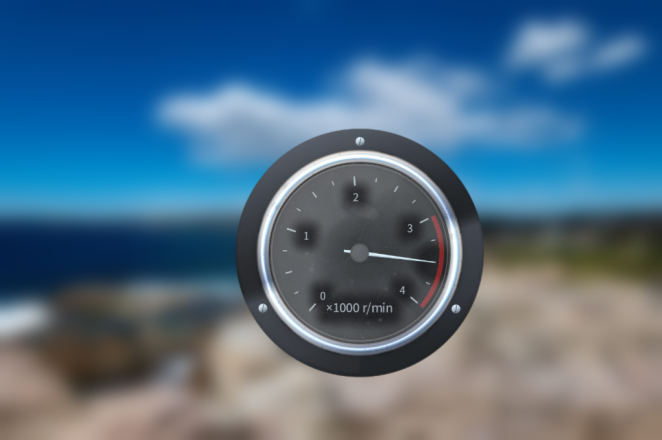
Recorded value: **3500** rpm
